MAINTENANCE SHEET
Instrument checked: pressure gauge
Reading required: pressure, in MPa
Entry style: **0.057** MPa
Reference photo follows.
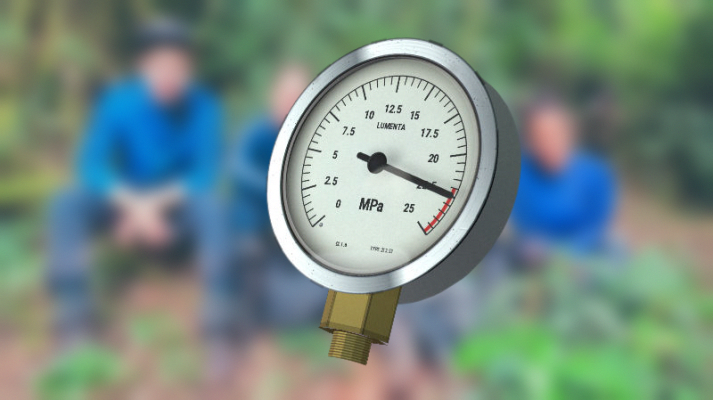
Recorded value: **22.5** MPa
